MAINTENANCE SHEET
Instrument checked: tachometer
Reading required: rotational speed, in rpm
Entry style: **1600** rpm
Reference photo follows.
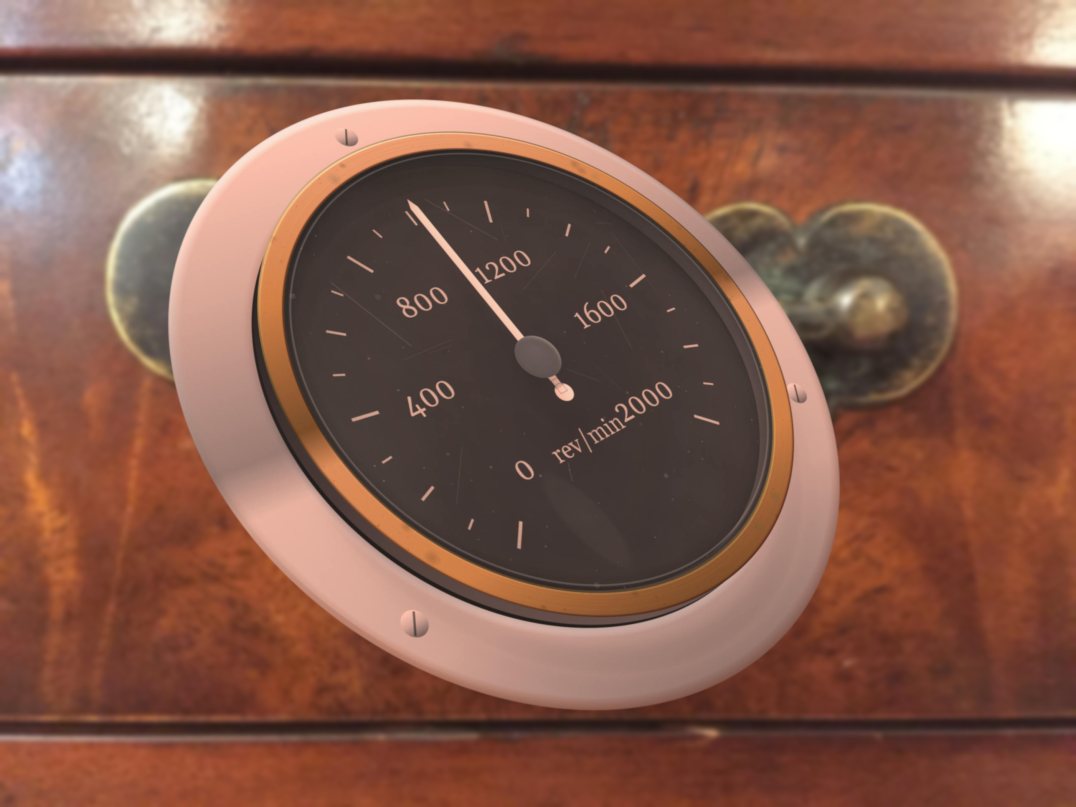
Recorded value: **1000** rpm
